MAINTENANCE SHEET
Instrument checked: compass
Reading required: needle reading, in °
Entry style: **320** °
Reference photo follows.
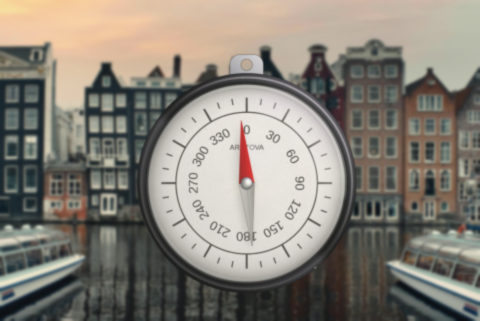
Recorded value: **355** °
